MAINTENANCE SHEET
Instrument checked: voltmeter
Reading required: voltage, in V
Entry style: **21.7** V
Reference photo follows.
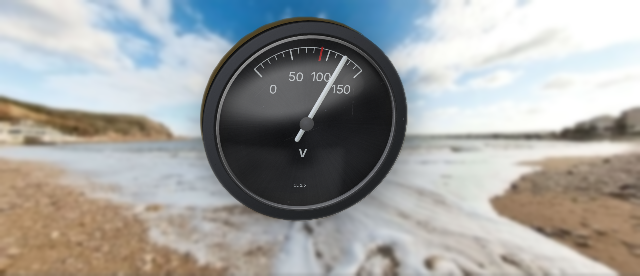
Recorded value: **120** V
